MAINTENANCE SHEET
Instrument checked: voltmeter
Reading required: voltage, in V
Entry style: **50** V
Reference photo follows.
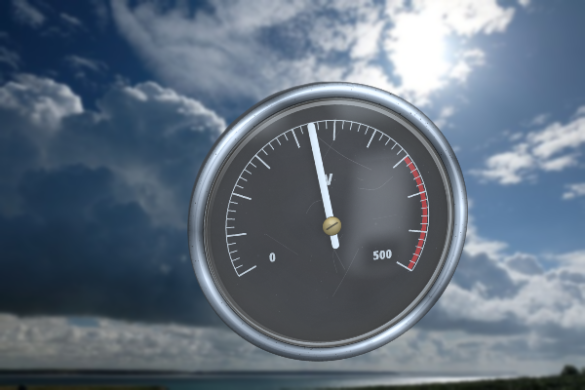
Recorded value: **220** V
